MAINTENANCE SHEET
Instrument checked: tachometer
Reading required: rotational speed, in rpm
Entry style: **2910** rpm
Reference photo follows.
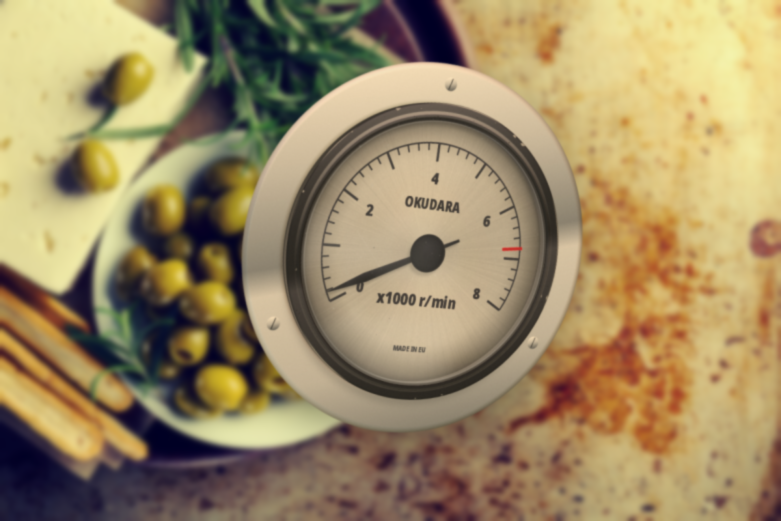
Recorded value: **200** rpm
